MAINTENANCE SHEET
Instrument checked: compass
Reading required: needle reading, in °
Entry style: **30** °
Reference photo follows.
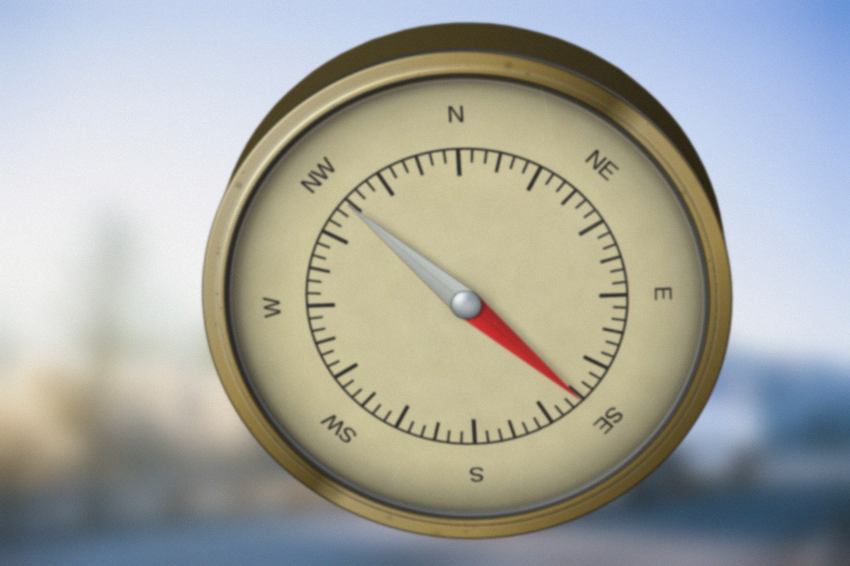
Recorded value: **135** °
